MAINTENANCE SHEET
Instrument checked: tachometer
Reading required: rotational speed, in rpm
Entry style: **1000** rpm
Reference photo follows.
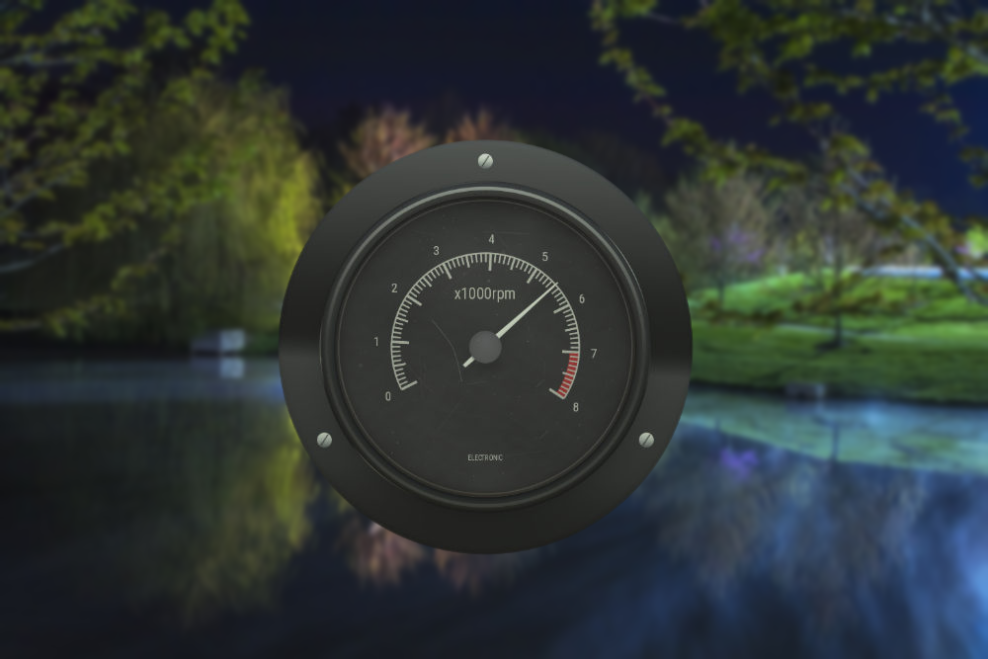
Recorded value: **5500** rpm
